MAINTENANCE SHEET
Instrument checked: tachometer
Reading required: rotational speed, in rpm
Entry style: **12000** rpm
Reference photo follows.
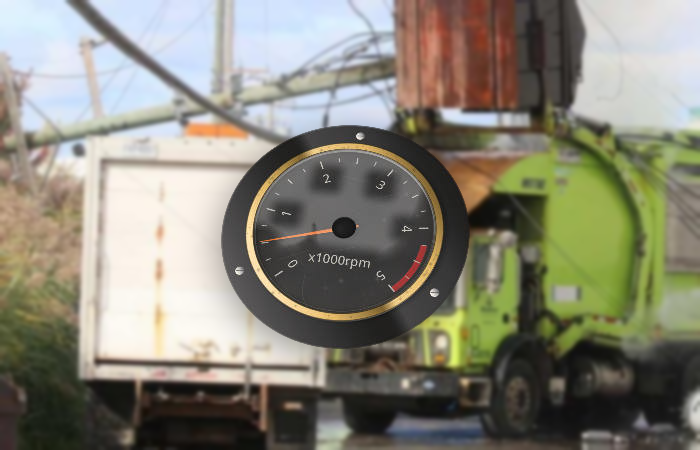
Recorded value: **500** rpm
